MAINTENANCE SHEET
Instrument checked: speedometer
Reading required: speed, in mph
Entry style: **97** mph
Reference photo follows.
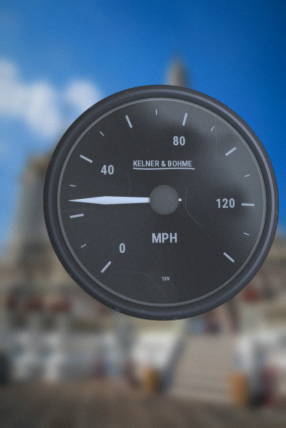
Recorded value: **25** mph
